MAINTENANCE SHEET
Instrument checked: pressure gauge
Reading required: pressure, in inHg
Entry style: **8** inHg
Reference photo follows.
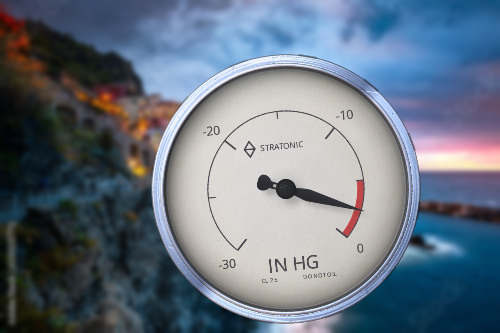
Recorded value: **-2.5** inHg
